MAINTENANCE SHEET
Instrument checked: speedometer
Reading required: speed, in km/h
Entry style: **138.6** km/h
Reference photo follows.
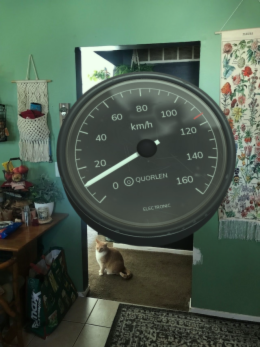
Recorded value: **10** km/h
